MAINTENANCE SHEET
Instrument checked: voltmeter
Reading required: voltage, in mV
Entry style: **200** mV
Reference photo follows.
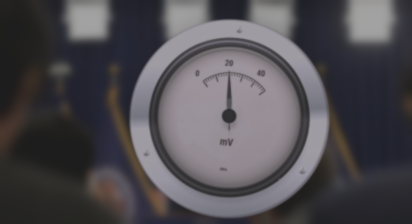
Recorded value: **20** mV
